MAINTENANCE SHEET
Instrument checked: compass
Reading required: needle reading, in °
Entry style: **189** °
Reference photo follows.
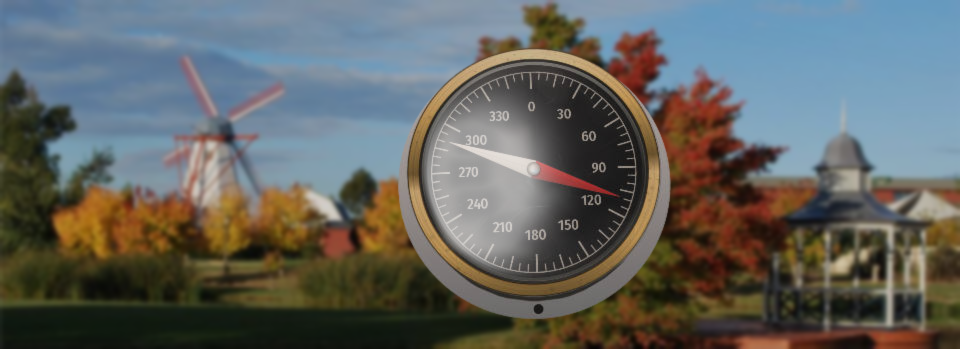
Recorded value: **110** °
